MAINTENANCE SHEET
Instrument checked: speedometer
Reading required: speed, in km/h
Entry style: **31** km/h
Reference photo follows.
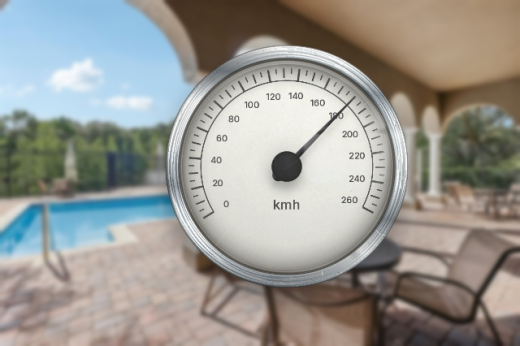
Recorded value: **180** km/h
